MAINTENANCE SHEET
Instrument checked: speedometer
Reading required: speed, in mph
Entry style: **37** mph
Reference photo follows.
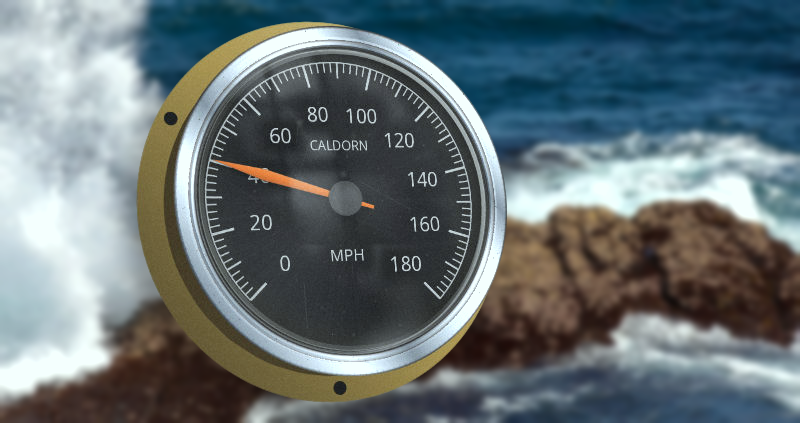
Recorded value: **40** mph
